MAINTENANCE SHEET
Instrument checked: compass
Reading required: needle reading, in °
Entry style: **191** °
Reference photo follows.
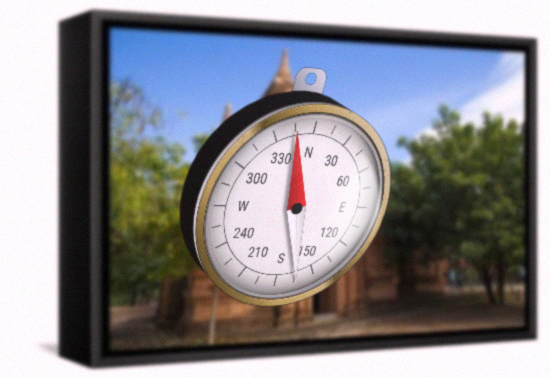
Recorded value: **345** °
